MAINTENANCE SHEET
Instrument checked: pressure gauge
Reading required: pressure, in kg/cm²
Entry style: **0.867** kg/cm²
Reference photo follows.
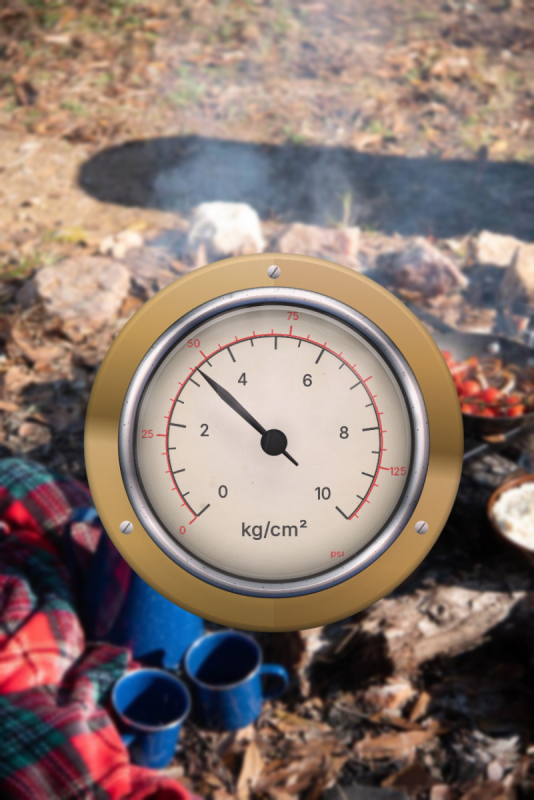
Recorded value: **3.25** kg/cm²
